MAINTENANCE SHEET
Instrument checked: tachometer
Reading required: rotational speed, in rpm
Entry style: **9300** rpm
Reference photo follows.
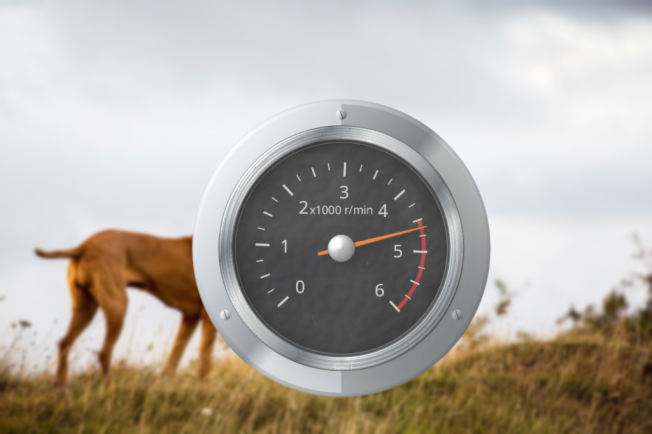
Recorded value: **4625** rpm
